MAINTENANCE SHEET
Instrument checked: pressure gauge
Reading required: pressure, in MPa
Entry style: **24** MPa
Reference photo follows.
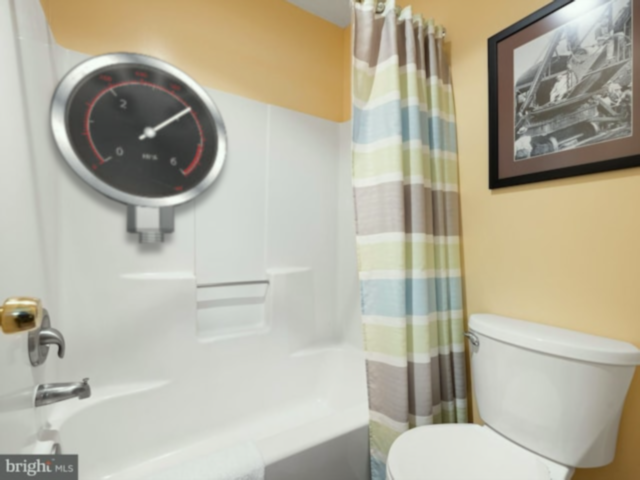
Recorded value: **4** MPa
